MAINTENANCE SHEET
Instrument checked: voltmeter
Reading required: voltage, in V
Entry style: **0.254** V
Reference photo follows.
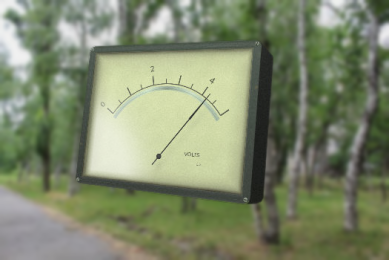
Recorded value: **4.25** V
